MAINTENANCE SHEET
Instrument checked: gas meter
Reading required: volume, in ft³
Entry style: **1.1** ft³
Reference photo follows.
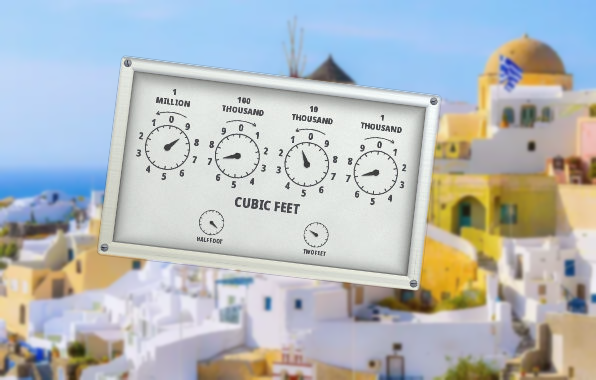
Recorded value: **870700** ft³
